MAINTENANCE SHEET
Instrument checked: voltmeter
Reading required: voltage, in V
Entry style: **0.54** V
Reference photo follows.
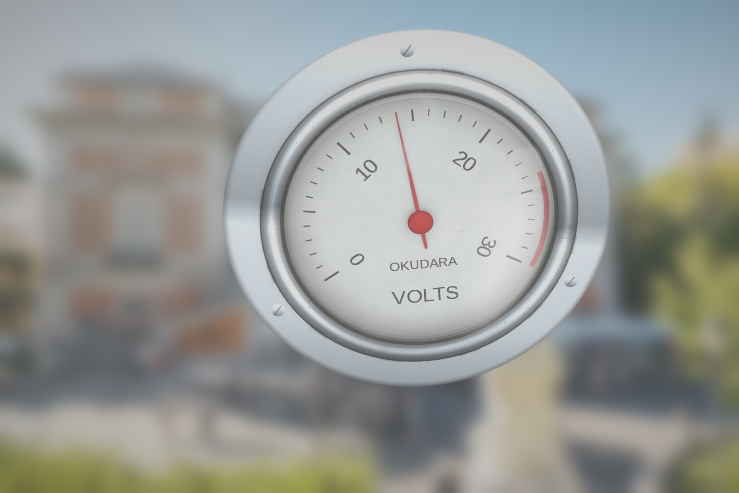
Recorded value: **14** V
